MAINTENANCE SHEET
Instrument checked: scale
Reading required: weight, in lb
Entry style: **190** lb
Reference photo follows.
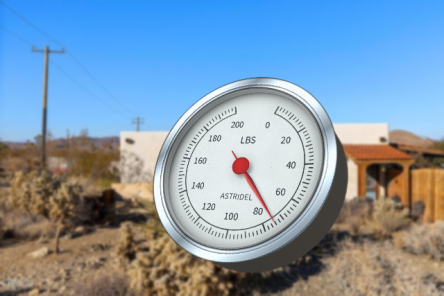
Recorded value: **74** lb
